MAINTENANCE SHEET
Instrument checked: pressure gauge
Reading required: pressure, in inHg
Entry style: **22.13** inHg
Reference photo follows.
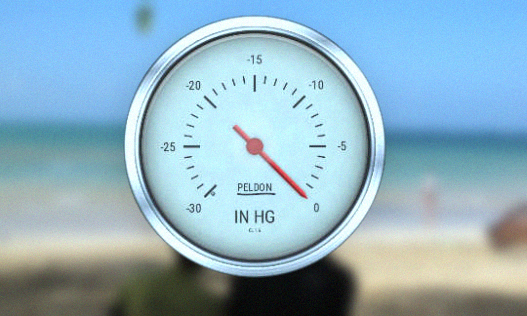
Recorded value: **0** inHg
